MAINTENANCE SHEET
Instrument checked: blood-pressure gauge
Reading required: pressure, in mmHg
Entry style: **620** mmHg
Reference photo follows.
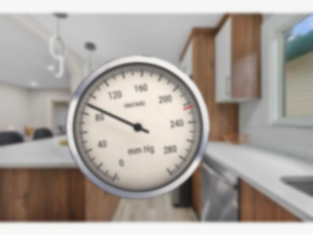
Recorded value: **90** mmHg
